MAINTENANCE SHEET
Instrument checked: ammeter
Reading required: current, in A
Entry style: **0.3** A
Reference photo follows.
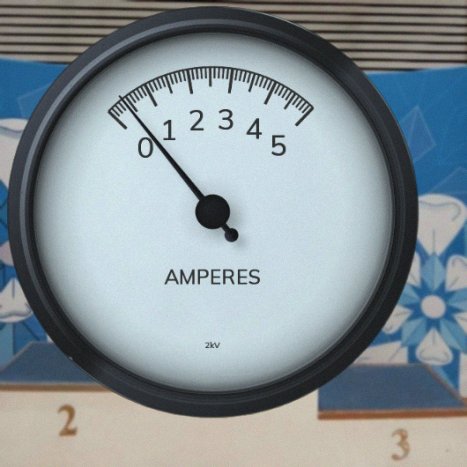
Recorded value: **0.4** A
